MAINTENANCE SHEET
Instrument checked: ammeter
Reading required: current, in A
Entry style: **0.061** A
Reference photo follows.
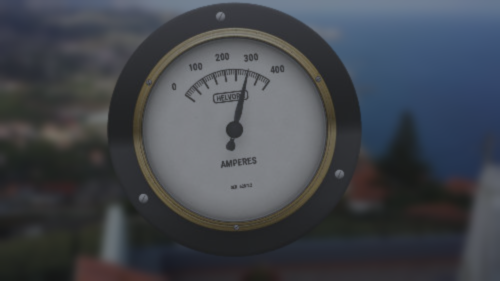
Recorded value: **300** A
